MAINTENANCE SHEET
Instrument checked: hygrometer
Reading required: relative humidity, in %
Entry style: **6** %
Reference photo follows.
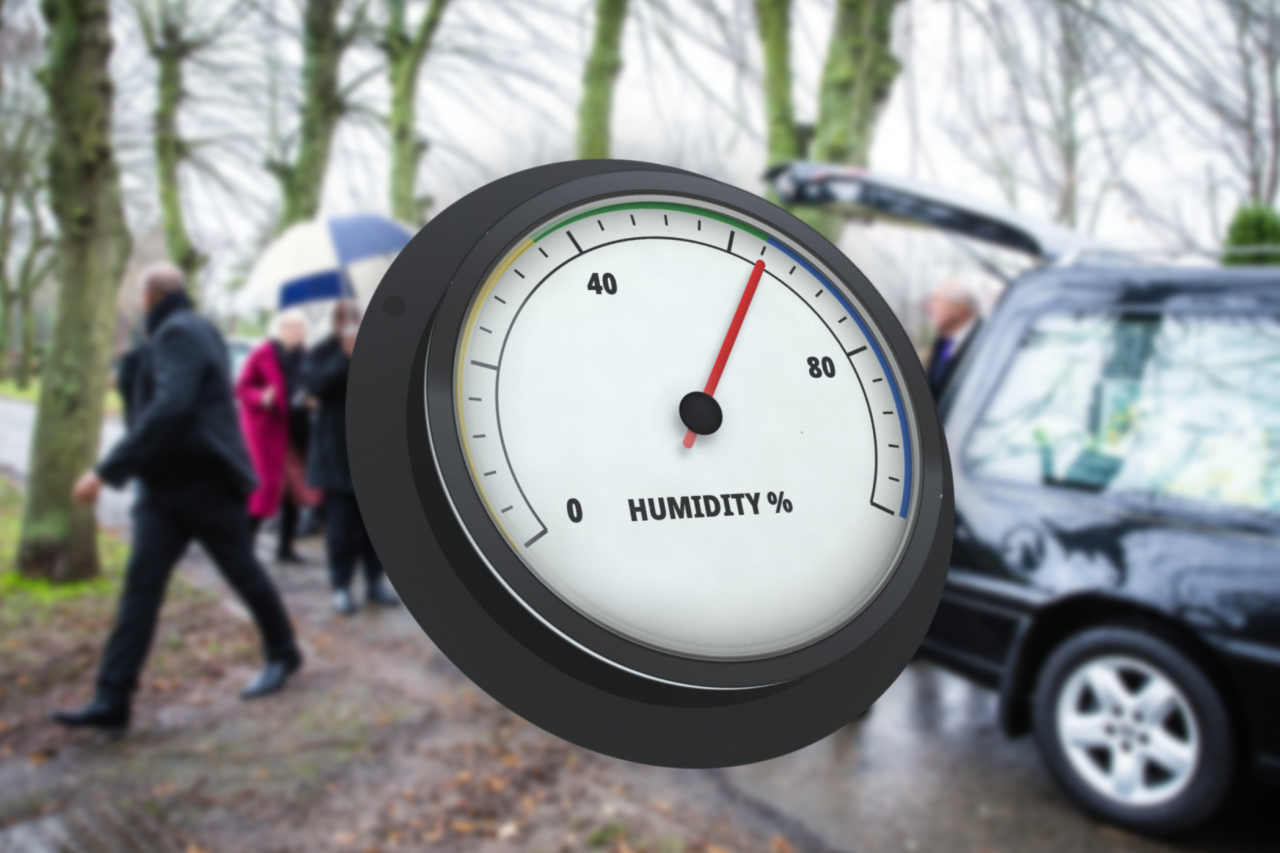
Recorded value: **64** %
